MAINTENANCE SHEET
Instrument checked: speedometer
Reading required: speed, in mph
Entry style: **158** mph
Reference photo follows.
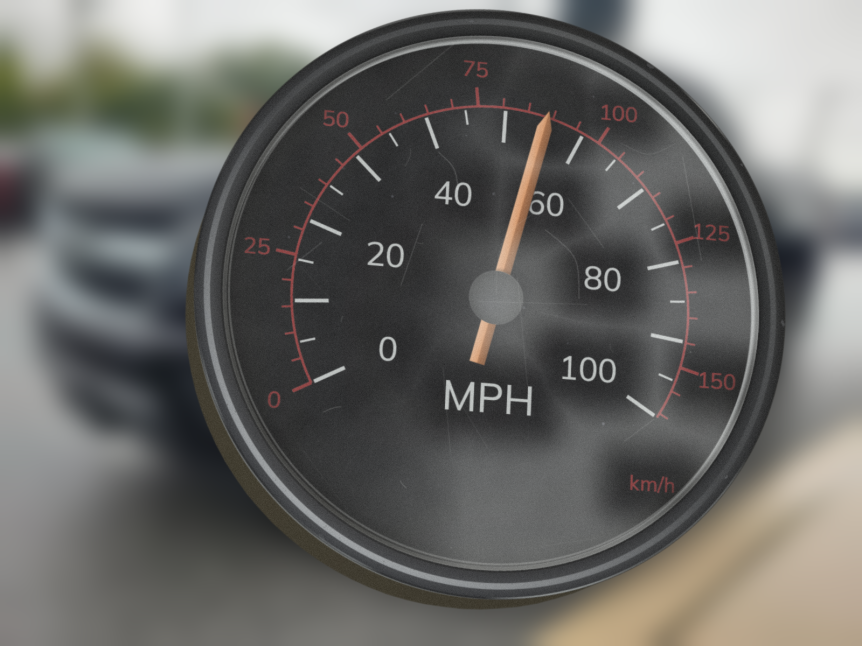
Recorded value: **55** mph
